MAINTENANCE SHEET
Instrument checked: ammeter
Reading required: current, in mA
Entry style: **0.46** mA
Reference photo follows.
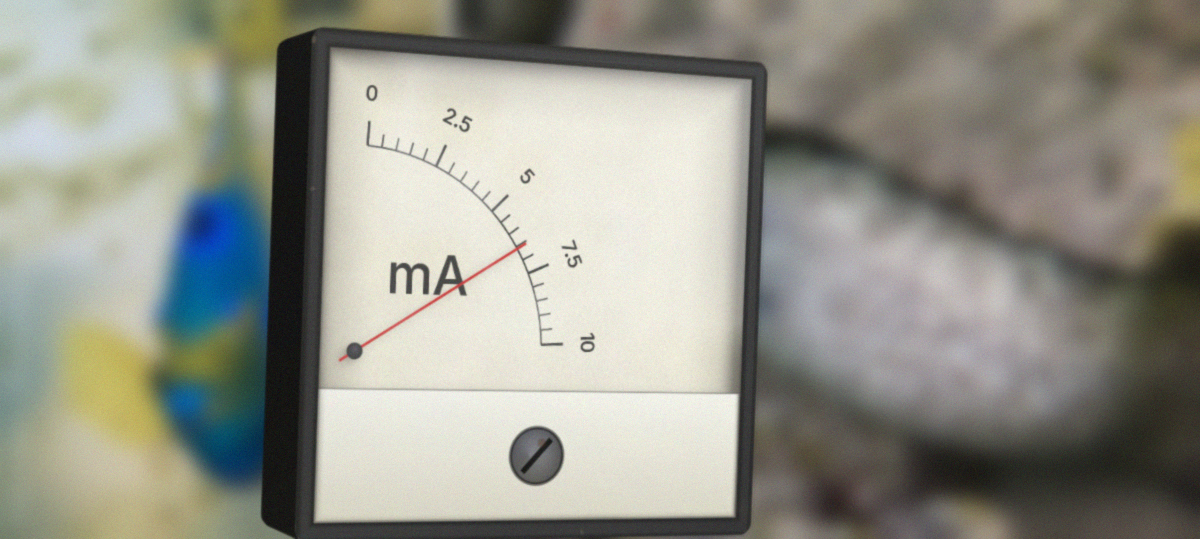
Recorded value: **6.5** mA
